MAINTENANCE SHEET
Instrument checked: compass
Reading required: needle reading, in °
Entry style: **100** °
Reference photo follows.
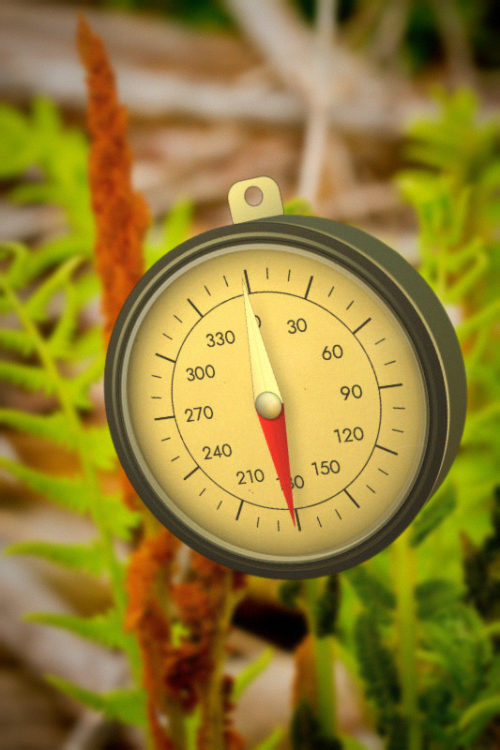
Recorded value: **180** °
